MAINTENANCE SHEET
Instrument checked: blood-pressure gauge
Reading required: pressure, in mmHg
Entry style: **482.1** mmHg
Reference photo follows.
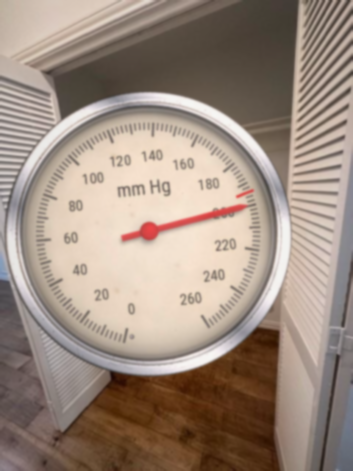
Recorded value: **200** mmHg
